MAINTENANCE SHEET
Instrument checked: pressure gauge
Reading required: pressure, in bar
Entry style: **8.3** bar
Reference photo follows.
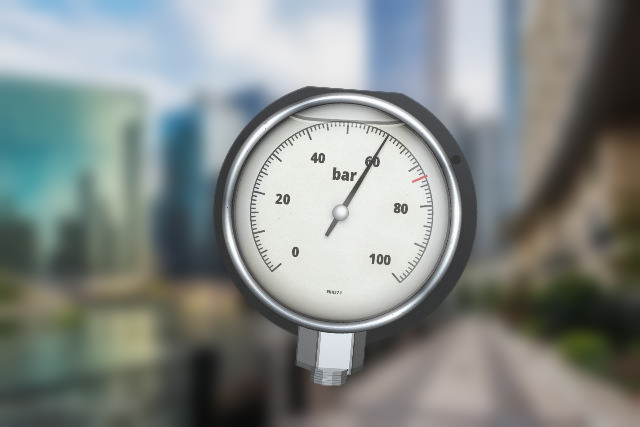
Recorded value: **60** bar
